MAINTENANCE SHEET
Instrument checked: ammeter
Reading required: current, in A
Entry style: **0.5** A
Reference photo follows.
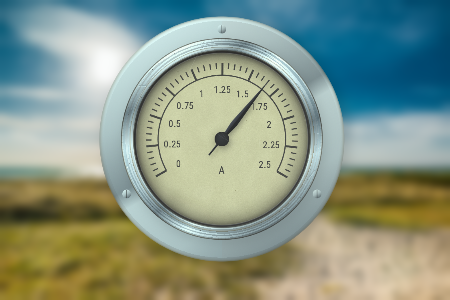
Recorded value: **1.65** A
